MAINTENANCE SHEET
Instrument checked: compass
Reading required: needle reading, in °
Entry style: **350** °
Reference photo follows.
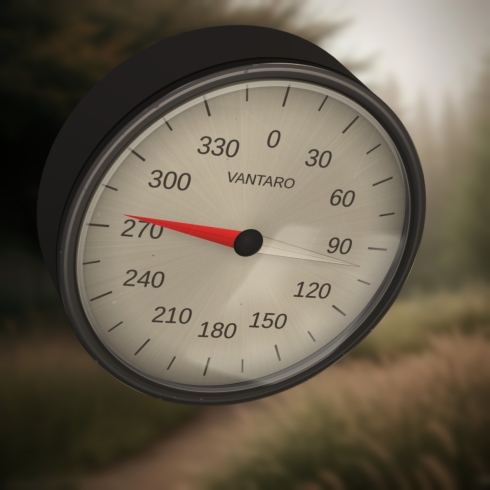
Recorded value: **277.5** °
